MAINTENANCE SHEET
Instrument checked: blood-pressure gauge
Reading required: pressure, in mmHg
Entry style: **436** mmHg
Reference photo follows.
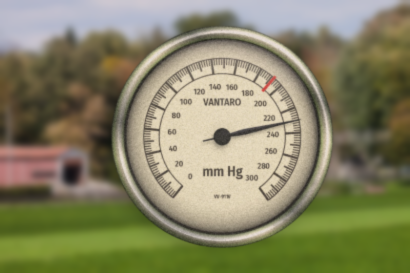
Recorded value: **230** mmHg
